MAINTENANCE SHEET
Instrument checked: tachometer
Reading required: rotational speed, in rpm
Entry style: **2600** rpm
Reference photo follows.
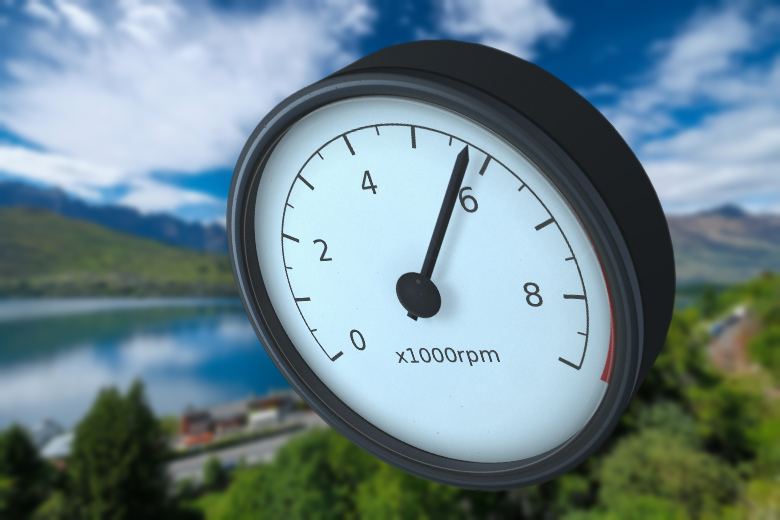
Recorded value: **5750** rpm
